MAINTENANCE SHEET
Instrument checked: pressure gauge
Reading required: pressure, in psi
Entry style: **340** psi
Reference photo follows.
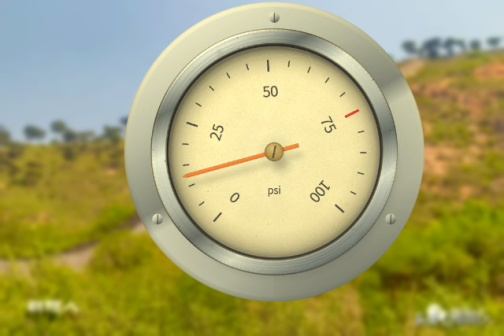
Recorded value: **12.5** psi
